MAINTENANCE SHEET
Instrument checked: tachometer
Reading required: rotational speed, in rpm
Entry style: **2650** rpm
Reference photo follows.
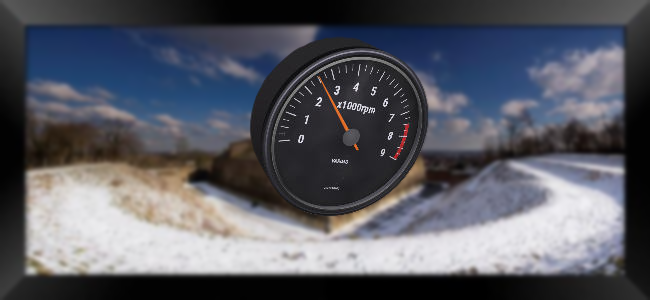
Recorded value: **2500** rpm
